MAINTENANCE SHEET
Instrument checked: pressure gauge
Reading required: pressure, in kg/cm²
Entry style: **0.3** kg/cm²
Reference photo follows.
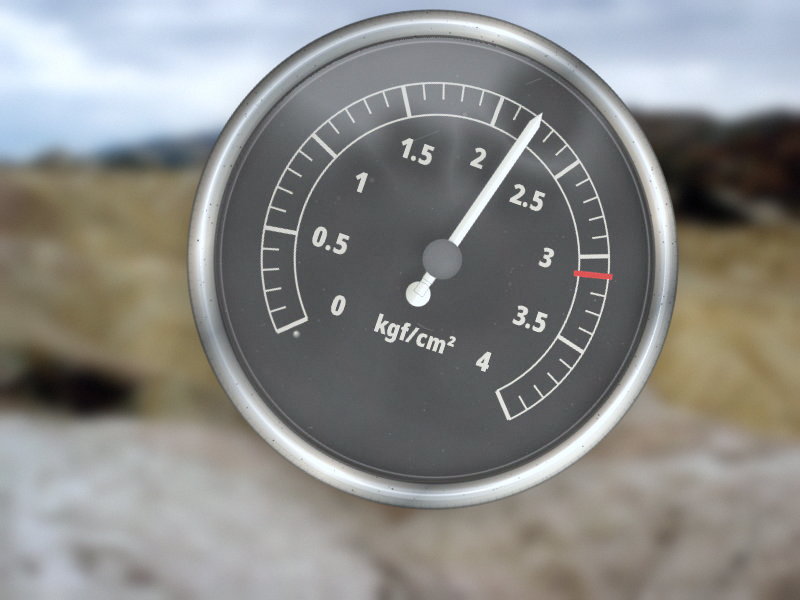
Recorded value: **2.2** kg/cm²
